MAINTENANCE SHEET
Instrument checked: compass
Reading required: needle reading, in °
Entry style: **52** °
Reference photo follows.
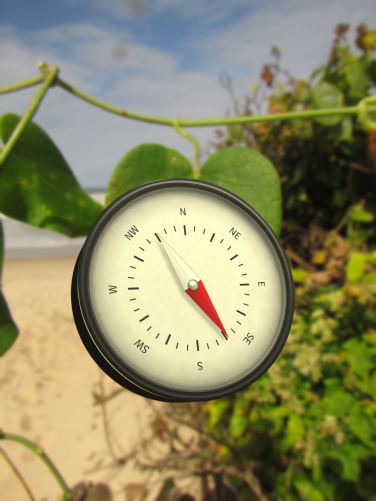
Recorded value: **150** °
